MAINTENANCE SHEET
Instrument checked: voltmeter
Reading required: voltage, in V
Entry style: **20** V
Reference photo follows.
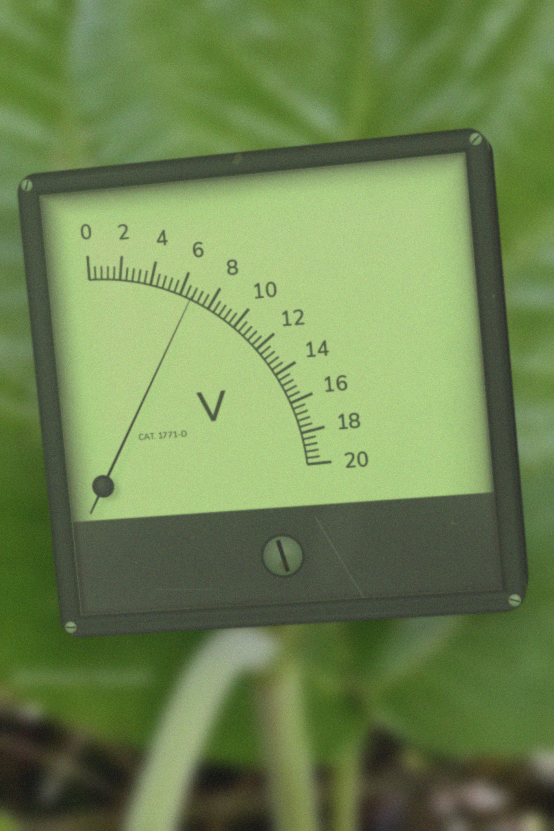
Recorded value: **6.8** V
